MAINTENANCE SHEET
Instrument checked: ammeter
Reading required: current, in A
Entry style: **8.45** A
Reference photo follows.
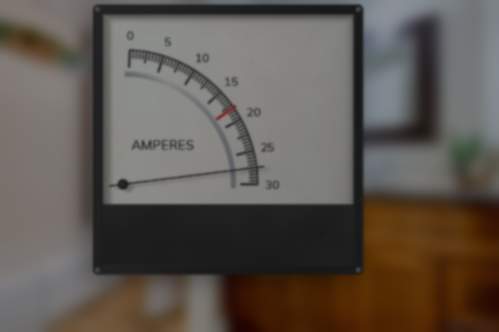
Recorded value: **27.5** A
